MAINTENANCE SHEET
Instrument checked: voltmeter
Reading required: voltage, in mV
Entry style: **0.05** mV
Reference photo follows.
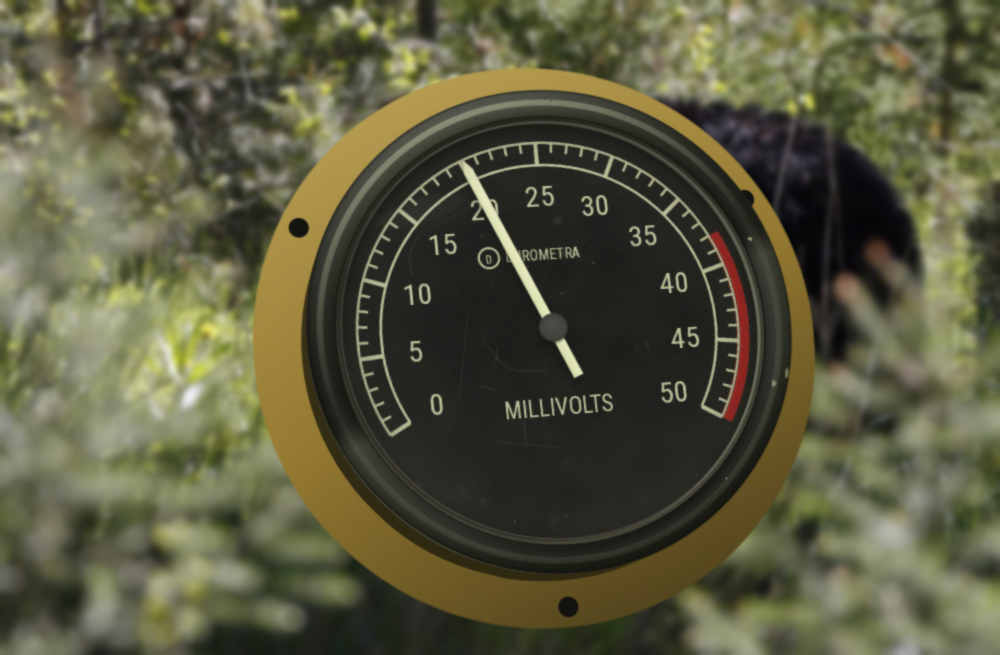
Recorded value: **20** mV
